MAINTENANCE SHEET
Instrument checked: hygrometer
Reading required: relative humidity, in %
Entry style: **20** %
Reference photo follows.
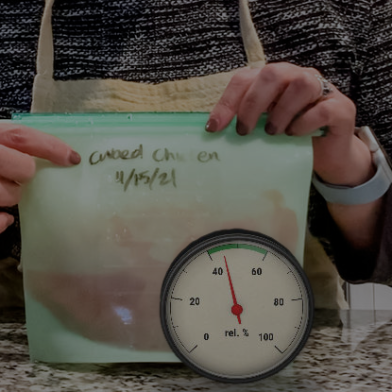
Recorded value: **45** %
